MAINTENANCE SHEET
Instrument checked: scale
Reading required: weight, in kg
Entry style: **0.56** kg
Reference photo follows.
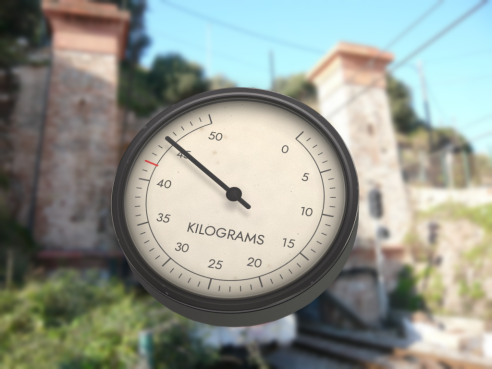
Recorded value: **45** kg
